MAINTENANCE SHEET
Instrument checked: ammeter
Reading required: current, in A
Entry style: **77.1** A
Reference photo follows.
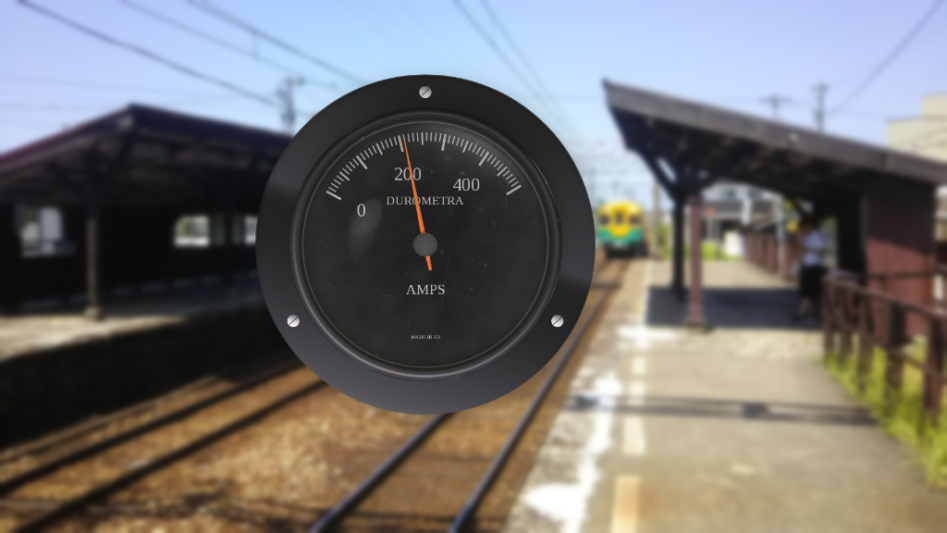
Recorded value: **210** A
